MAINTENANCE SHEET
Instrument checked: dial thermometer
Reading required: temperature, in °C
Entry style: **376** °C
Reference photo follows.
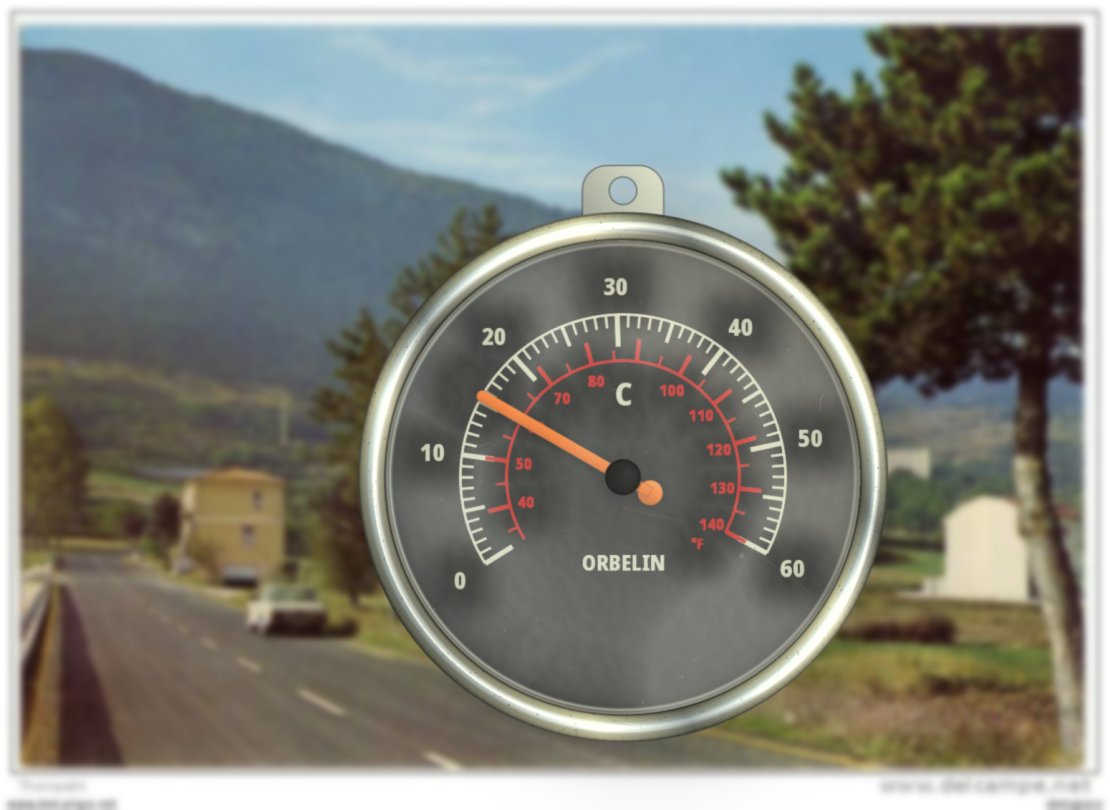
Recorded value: **15.5** °C
